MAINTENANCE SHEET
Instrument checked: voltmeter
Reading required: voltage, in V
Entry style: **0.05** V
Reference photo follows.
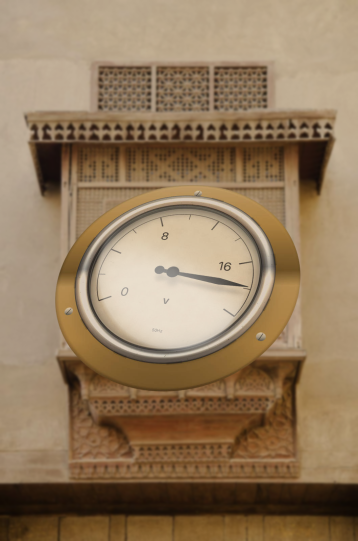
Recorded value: **18** V
